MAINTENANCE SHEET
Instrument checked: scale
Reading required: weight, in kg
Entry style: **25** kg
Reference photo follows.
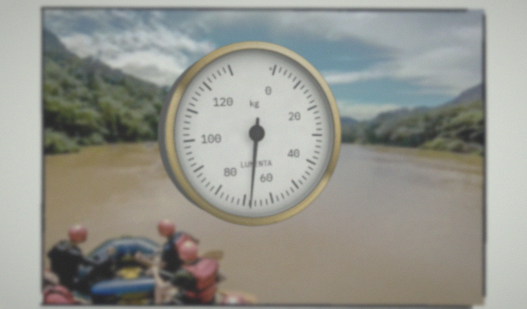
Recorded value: **68** kg
